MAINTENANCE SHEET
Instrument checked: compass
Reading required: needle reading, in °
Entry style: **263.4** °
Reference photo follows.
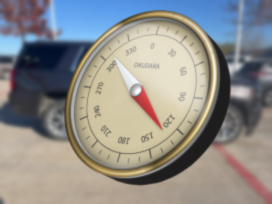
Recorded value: **130** °
